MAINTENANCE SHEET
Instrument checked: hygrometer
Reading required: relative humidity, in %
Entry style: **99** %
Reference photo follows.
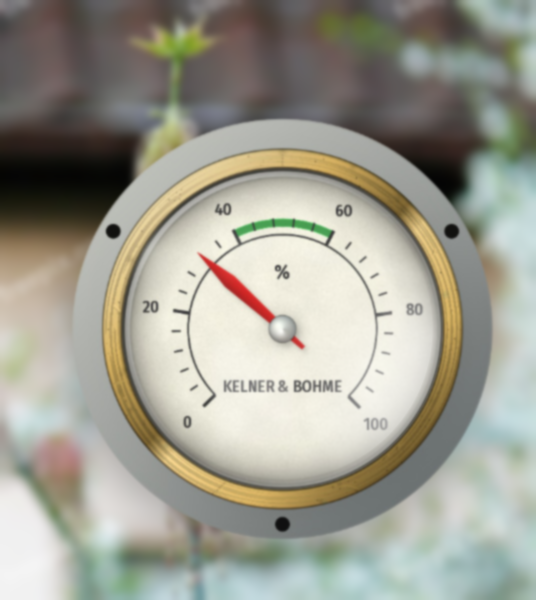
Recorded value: **32** %
